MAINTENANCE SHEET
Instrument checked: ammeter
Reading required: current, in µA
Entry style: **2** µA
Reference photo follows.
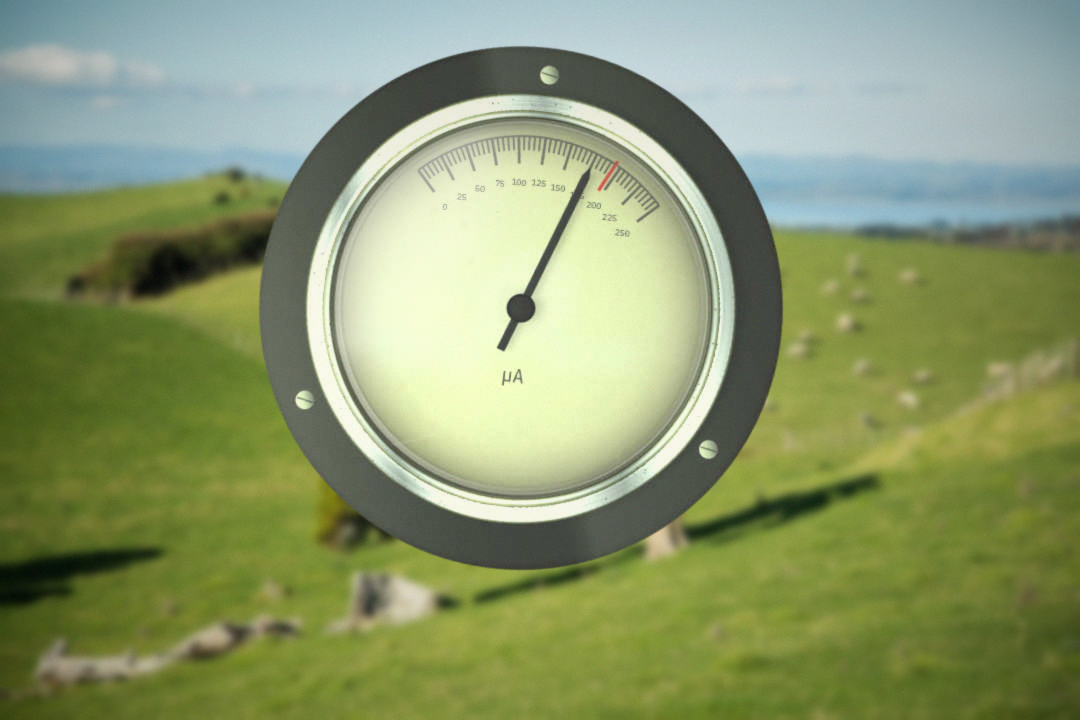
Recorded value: **175** µA
